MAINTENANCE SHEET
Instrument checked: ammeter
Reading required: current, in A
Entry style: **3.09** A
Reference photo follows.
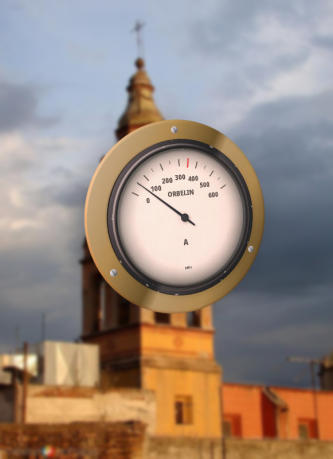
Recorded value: **50** A
